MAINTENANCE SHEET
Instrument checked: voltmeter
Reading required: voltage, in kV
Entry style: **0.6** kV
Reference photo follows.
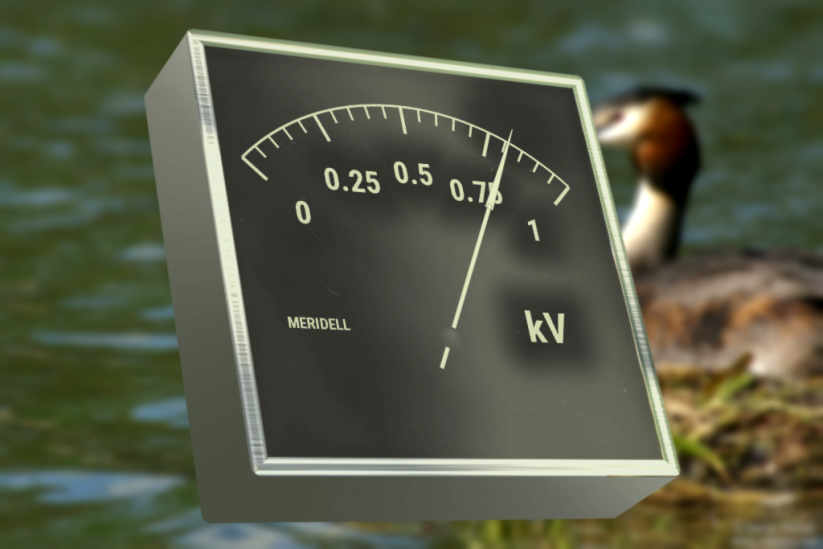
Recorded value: **0.8** kV
